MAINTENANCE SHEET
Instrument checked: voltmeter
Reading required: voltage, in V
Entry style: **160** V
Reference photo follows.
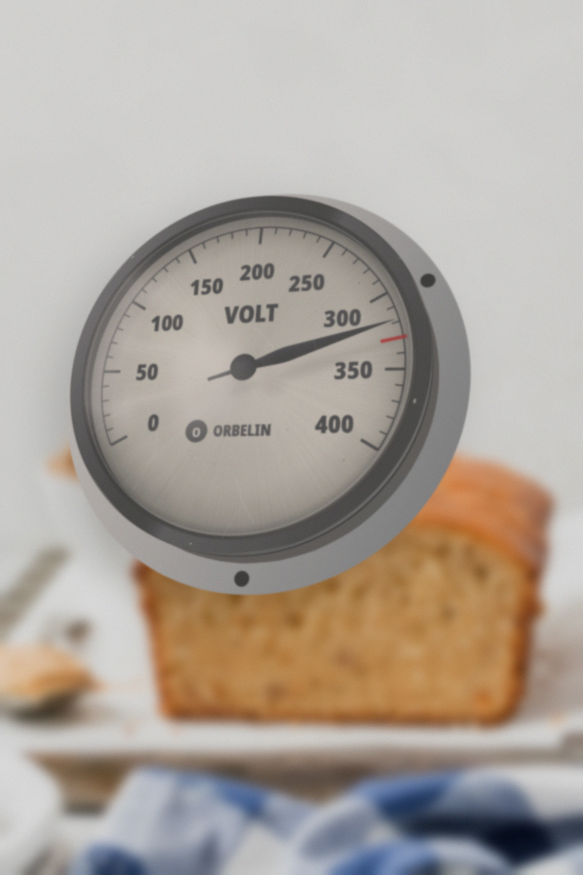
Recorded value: **320** V
